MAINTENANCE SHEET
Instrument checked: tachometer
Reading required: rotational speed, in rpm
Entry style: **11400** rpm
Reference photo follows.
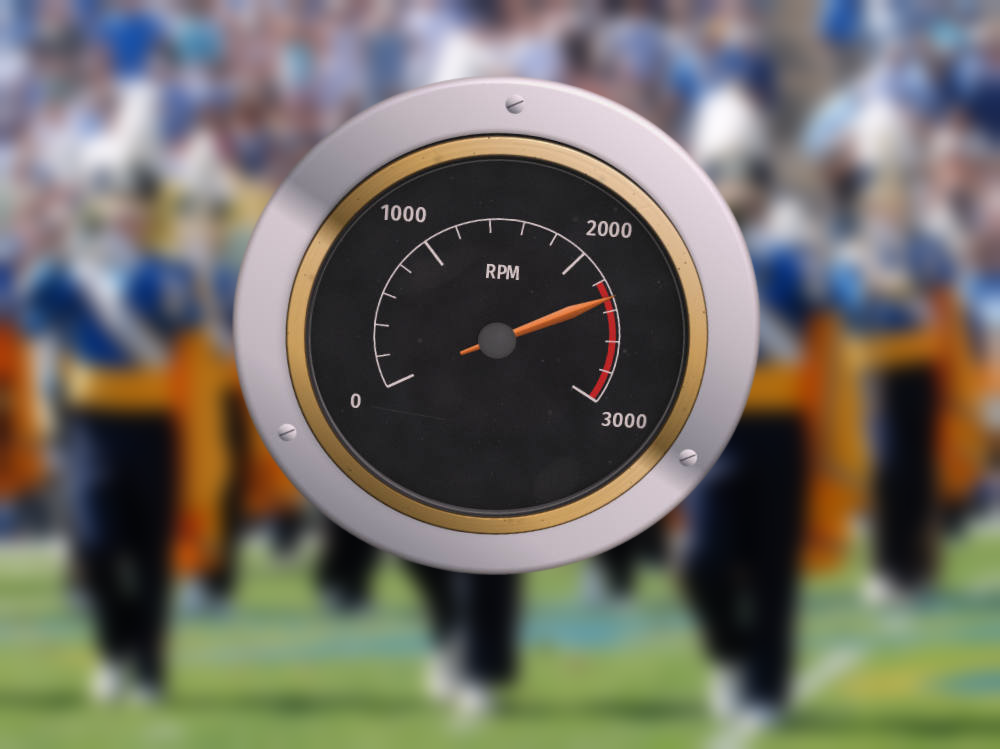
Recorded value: **2300** rpm
